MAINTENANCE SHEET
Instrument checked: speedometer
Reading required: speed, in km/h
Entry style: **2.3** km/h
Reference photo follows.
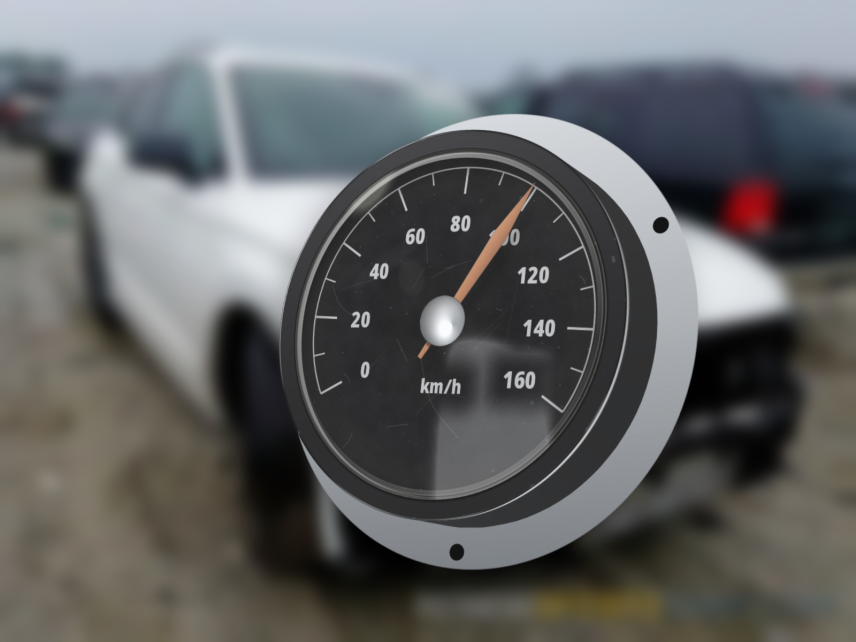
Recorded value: **100** km/h
